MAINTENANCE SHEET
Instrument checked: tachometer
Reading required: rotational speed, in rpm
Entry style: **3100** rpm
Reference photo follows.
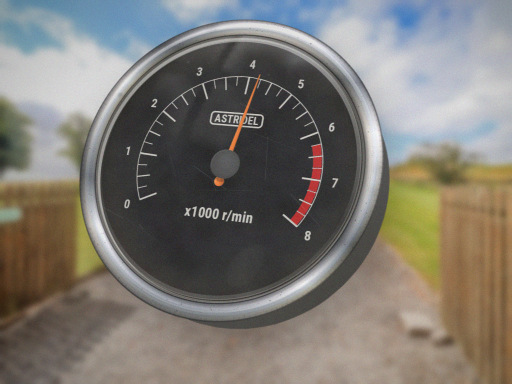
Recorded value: **4250** rpm
